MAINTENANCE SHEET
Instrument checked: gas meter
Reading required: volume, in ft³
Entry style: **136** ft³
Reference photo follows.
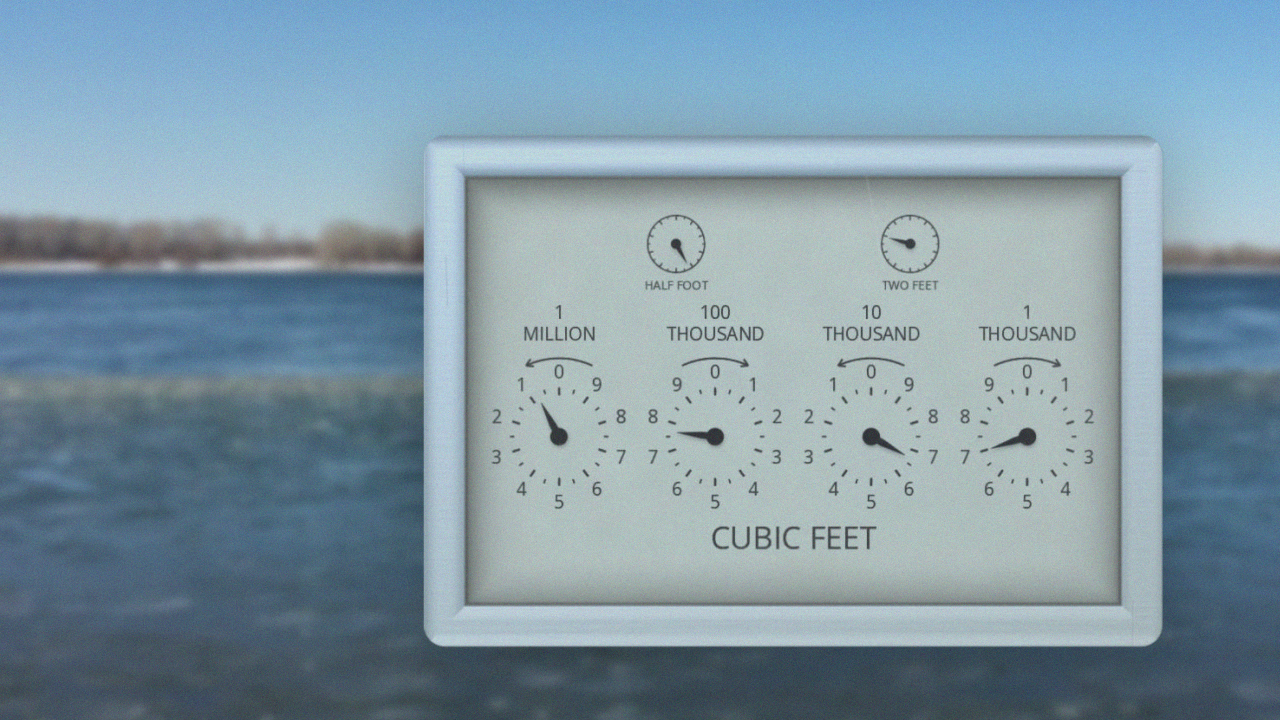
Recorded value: **76700** ft³
